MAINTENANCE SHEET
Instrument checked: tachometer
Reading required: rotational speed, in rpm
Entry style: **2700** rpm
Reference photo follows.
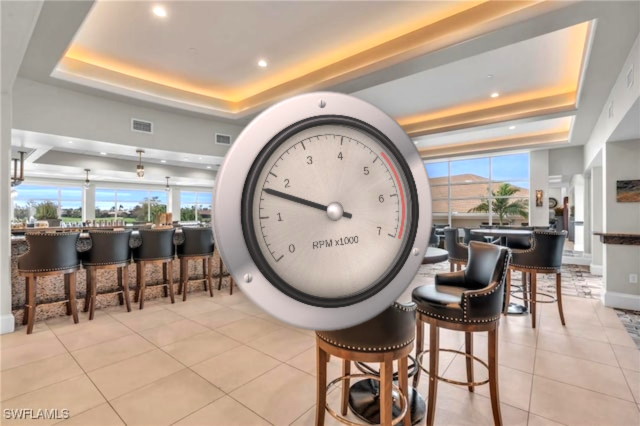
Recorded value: **1600** rpm
